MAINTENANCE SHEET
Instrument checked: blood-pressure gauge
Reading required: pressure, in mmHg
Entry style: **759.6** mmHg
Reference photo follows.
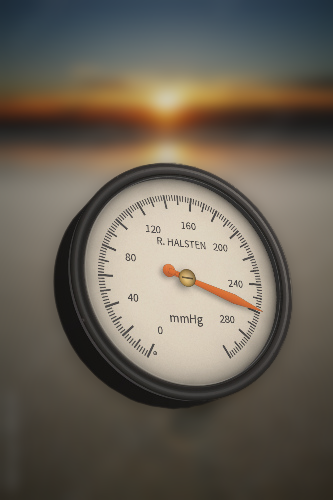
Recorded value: **260** mmHg
